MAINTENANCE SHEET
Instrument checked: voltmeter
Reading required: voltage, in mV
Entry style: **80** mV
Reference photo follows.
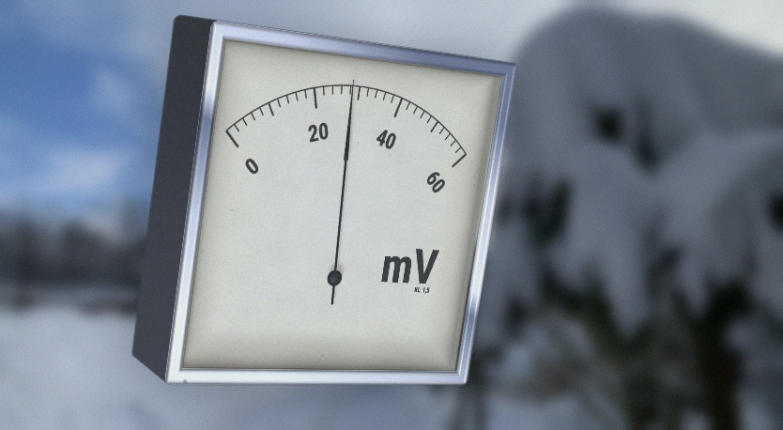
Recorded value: **28** mV
